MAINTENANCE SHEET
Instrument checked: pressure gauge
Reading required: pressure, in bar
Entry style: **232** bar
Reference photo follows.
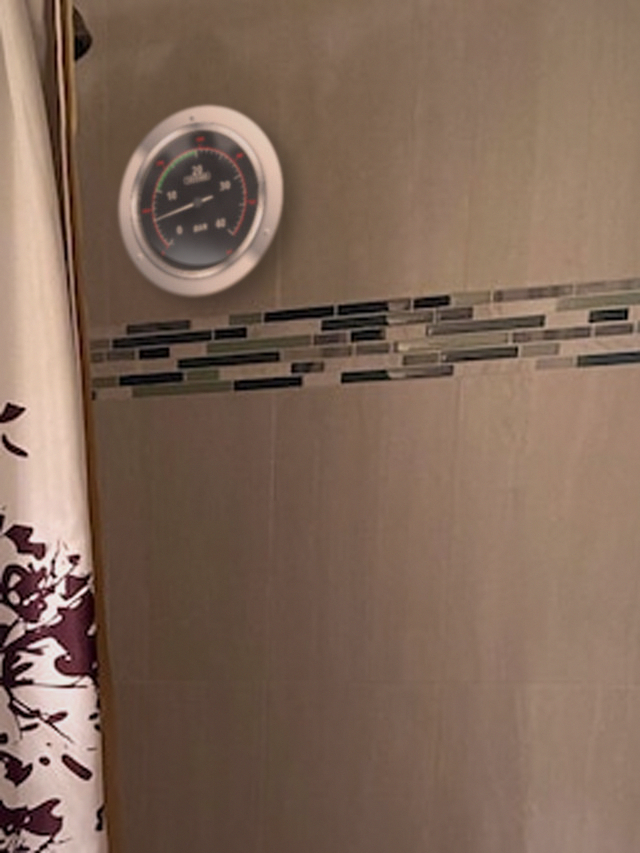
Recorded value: **5** bar
